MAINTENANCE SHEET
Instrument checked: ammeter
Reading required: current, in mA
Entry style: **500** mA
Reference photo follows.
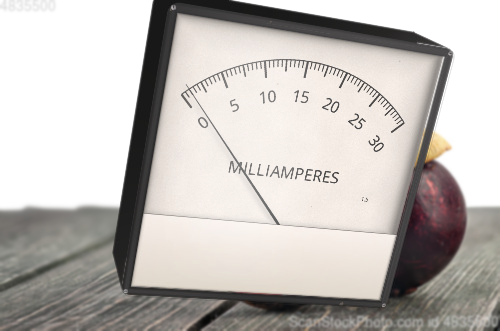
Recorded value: **1** mA
